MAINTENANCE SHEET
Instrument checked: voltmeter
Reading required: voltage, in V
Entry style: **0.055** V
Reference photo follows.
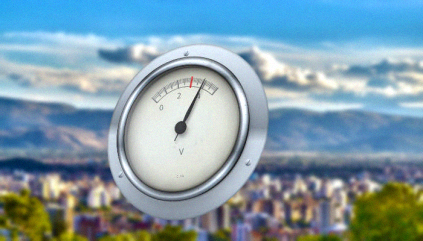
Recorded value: **4** V
